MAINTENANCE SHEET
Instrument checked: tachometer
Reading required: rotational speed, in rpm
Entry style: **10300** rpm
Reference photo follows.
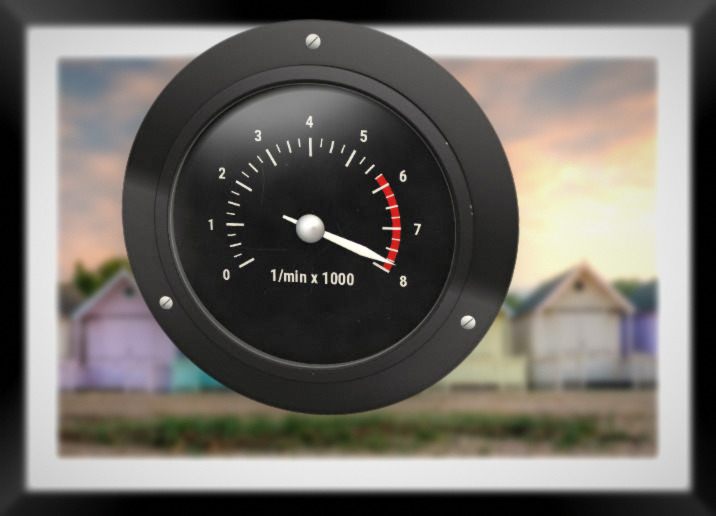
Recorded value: **7750** rpm
